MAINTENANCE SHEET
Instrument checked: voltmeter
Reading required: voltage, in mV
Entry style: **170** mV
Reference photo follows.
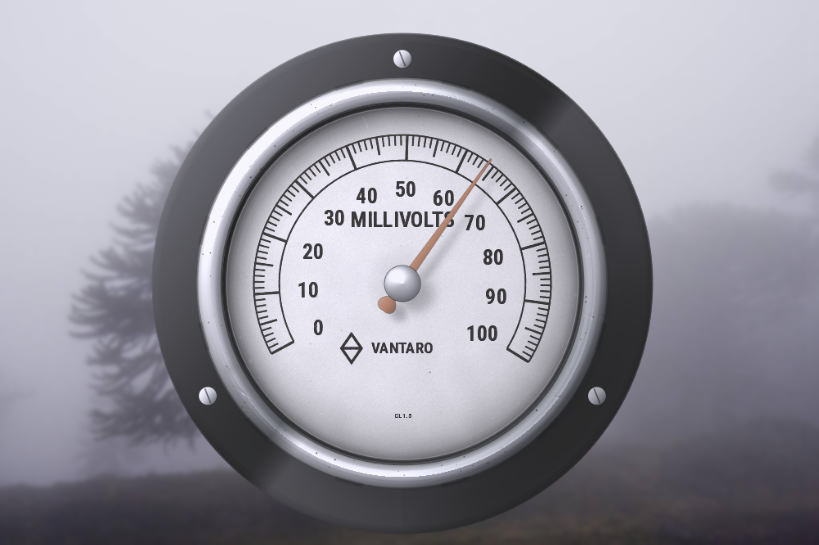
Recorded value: **64** mV
